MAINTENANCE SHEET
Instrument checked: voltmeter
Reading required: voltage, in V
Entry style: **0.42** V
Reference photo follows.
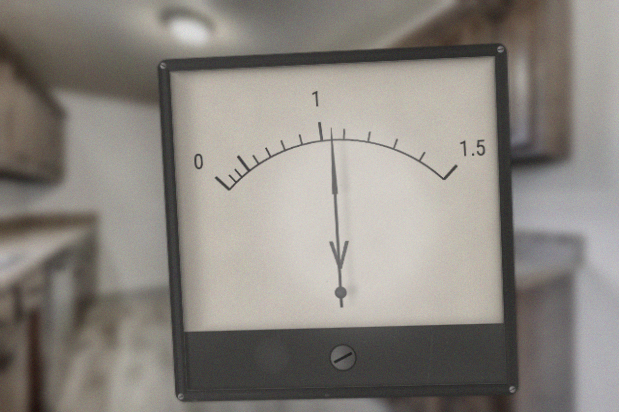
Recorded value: **1.05** V
